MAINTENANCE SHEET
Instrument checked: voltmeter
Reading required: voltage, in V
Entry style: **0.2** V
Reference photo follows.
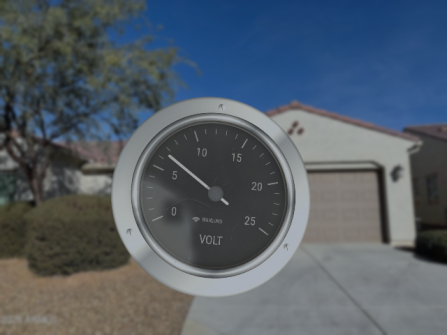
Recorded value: **6.5** V
